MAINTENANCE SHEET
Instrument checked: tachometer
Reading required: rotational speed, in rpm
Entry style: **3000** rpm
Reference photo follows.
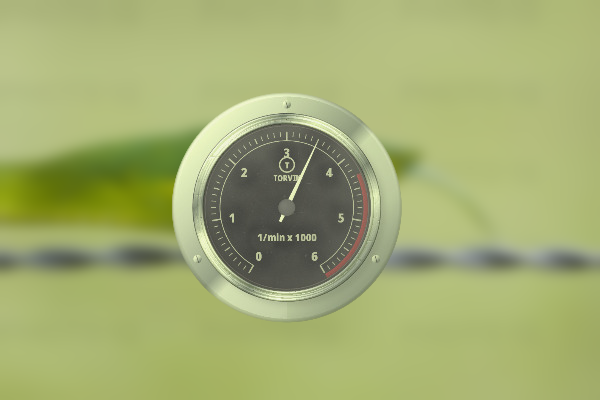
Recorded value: **3500** rpm
